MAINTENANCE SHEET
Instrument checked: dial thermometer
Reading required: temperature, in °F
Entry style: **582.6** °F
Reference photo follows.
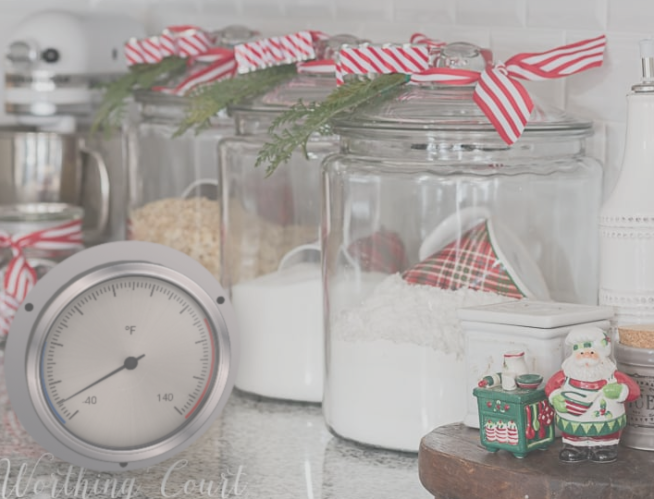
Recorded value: **-30** °F
